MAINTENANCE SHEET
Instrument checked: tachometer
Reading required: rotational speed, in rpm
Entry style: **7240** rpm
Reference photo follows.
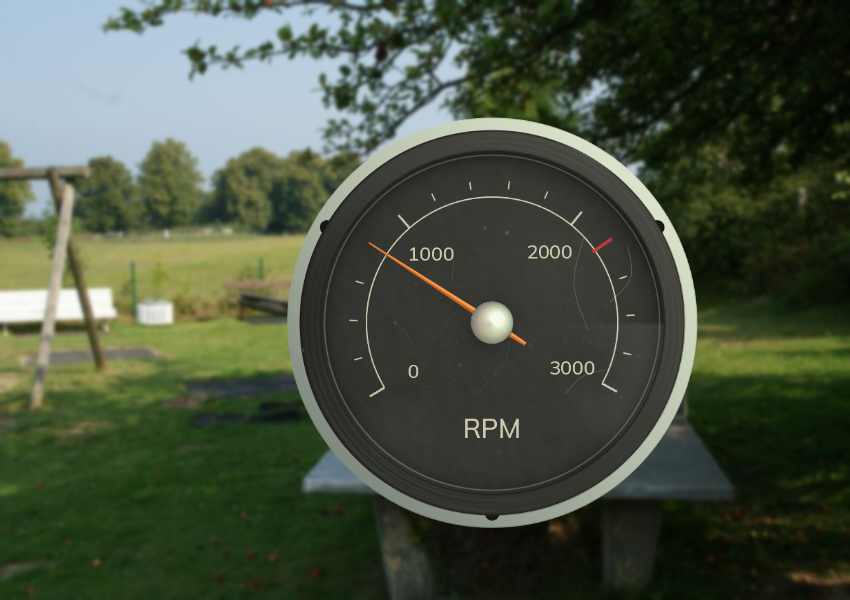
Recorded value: **800** rpm
